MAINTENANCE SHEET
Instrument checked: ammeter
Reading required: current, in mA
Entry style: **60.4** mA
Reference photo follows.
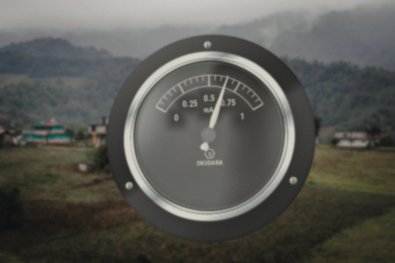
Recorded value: **0.65** mA
